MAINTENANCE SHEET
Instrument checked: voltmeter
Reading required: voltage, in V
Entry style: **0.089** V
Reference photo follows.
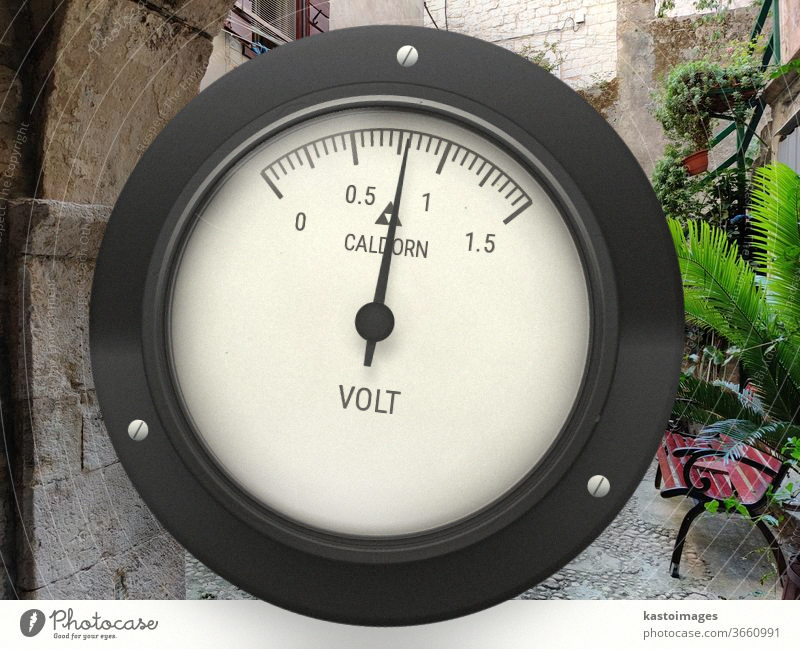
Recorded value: **0.8** V
